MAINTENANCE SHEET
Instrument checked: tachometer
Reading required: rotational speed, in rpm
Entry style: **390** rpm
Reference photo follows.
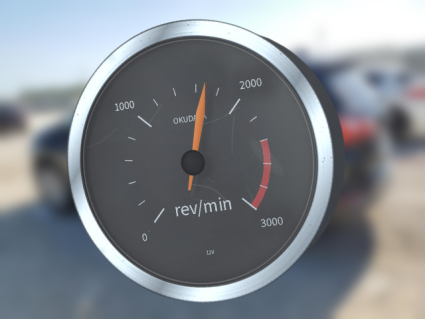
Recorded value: **1700** rpm
